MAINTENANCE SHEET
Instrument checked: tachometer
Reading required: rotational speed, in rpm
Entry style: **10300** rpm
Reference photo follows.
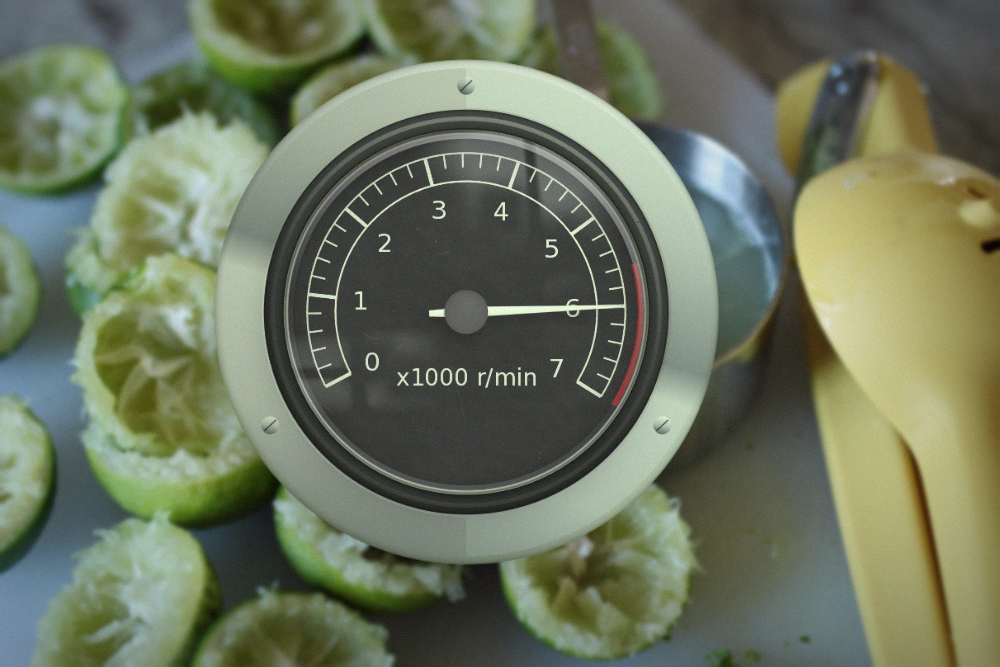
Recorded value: **6000** rpm
